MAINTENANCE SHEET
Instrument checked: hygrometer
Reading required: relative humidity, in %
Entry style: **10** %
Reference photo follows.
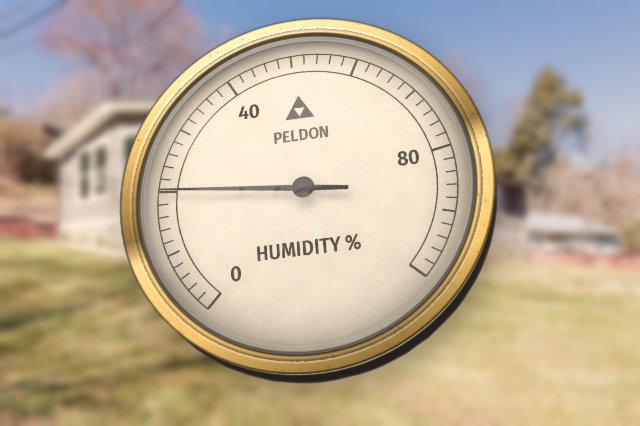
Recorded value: **20** %
